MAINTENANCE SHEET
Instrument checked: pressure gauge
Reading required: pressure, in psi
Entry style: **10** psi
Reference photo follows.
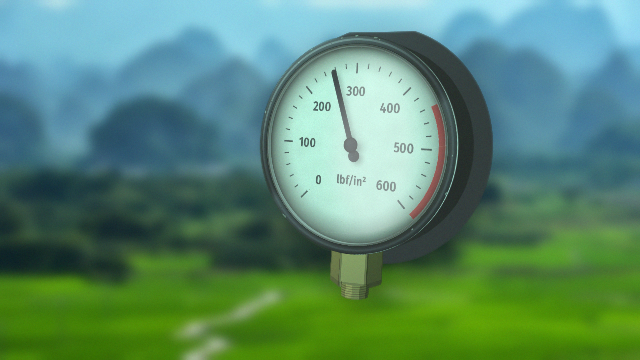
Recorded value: **260** psi
